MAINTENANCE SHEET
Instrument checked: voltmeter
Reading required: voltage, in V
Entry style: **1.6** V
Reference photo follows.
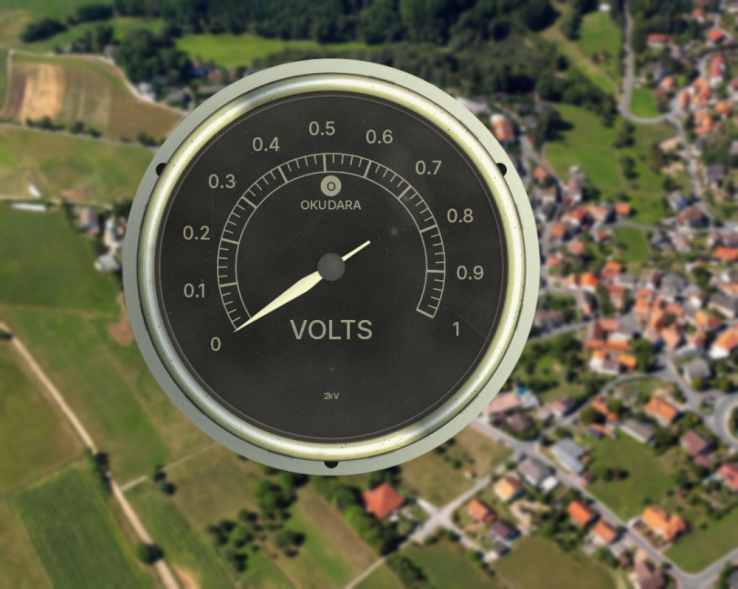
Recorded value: **0** V
